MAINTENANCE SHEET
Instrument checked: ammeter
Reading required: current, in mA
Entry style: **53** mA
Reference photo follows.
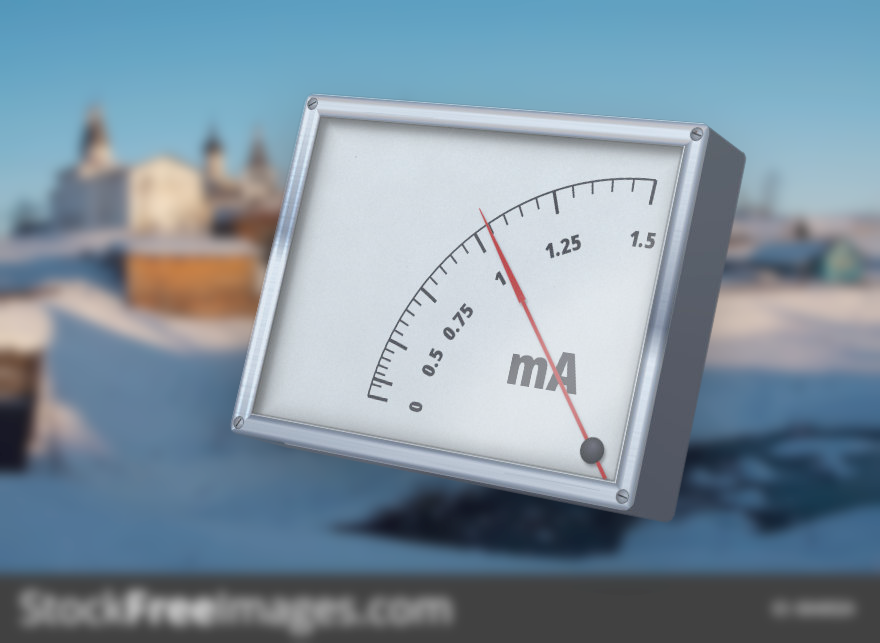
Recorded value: **1.05** mA
